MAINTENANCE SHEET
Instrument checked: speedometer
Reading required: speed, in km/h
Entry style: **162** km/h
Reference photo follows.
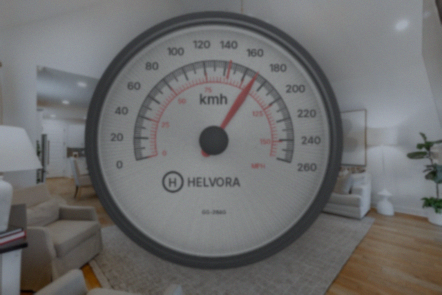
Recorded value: **170** km/h
